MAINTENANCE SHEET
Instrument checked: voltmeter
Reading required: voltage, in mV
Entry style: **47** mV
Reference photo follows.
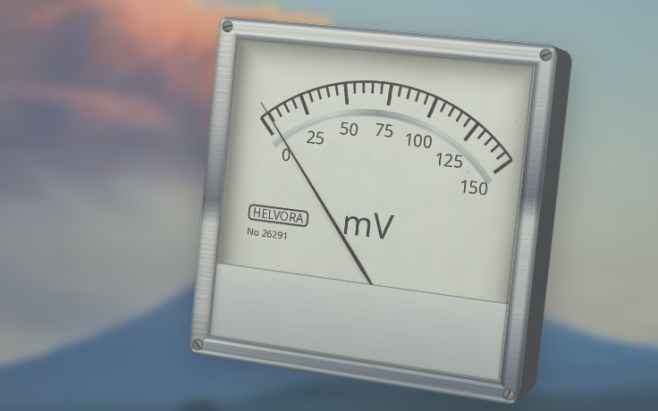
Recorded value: **5** mV
